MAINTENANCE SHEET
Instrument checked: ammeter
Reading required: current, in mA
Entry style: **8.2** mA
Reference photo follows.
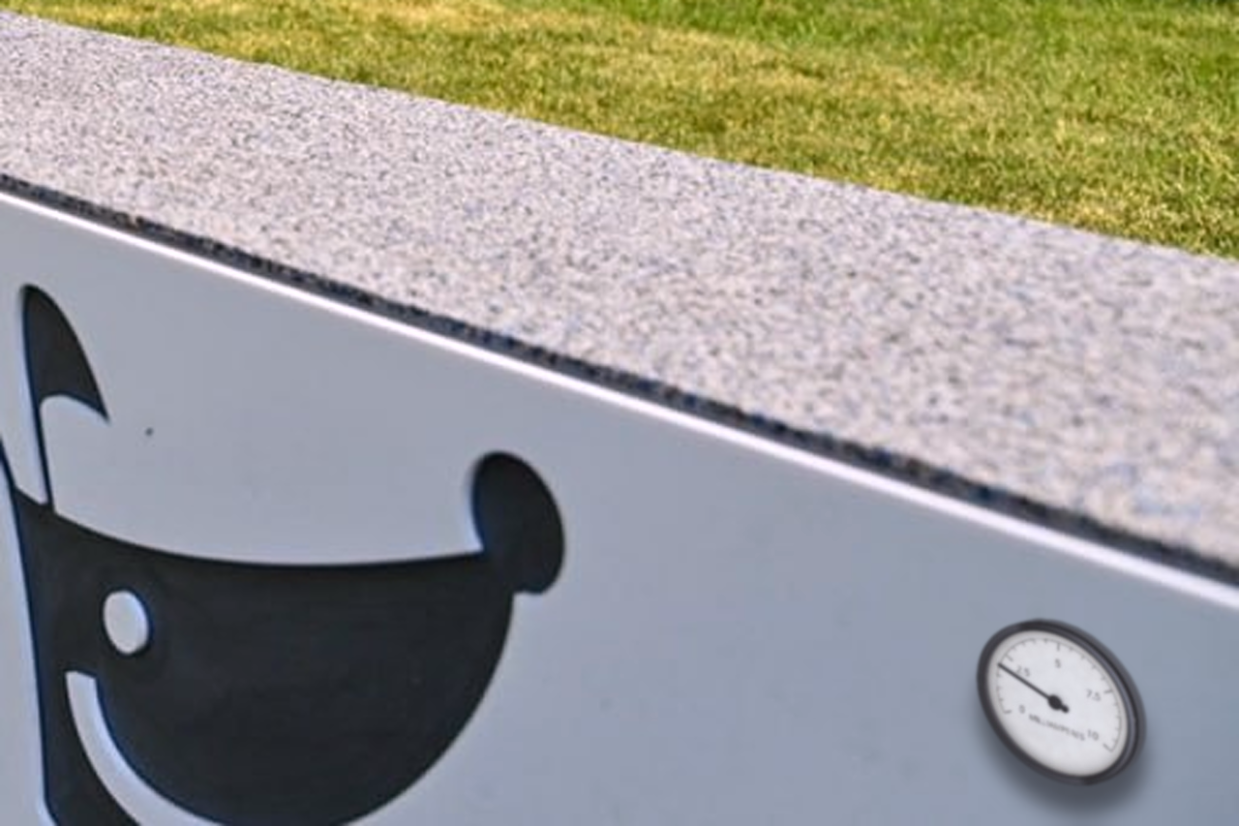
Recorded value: **2** mA
